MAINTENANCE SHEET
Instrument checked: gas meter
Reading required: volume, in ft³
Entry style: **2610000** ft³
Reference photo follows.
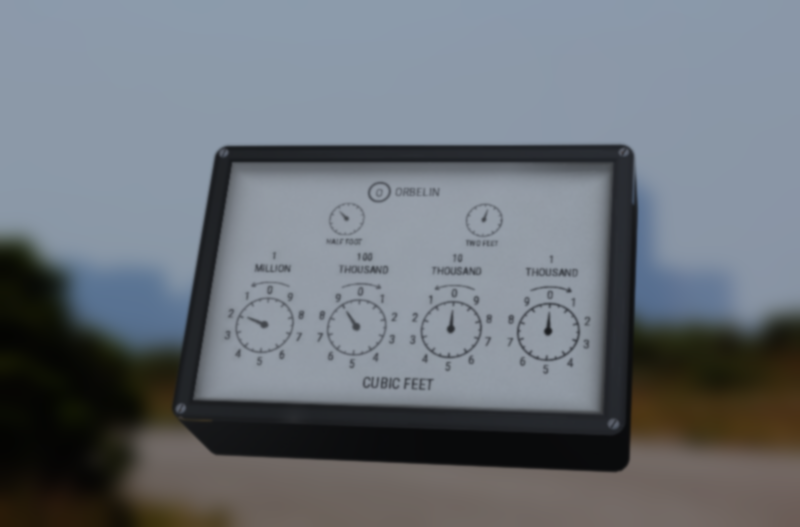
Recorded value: **190000** ft³
